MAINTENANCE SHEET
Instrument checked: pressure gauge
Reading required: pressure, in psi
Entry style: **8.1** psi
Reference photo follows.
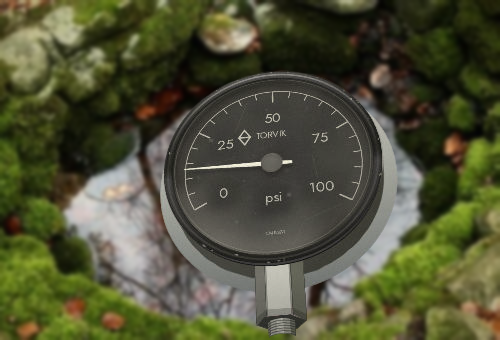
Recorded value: **12.5** psi
